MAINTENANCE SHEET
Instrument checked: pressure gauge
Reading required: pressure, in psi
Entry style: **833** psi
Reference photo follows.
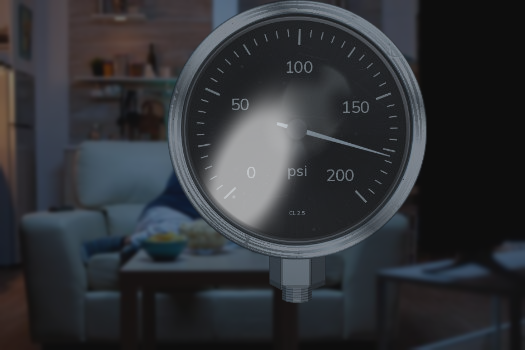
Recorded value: **177.5** psi
